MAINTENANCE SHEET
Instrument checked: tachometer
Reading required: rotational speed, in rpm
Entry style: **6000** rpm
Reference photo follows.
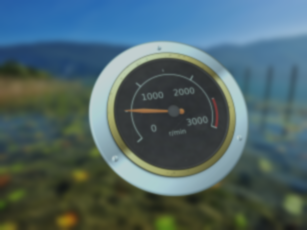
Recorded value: **500** rpm
